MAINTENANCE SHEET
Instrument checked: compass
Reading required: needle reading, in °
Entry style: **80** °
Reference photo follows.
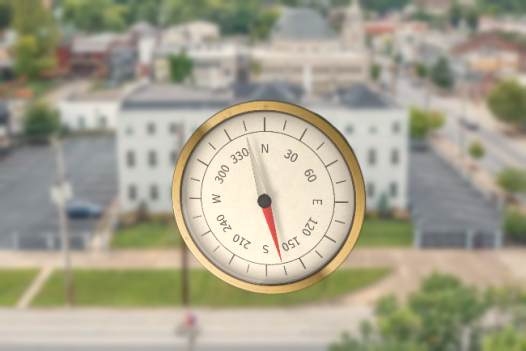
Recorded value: **165** °
